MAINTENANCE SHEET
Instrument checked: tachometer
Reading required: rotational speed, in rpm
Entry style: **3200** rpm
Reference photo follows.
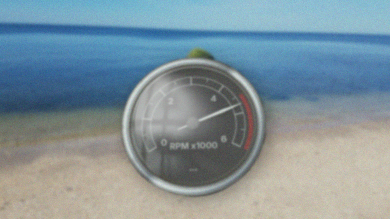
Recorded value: **4750** rpm
